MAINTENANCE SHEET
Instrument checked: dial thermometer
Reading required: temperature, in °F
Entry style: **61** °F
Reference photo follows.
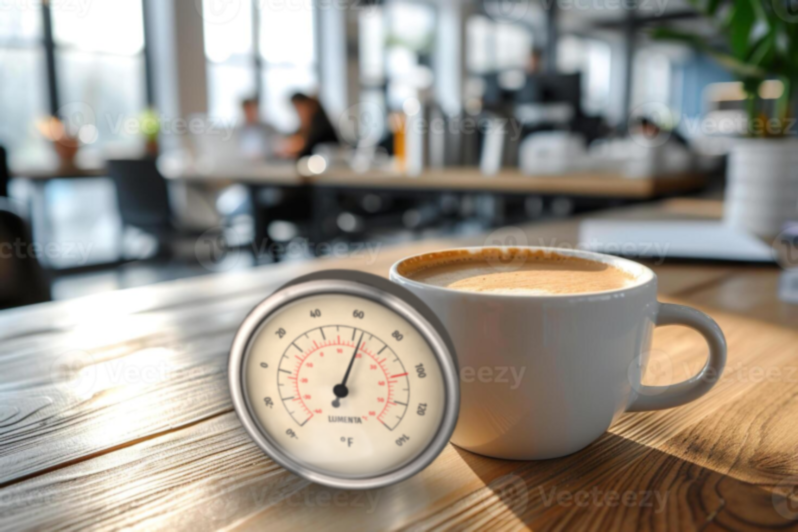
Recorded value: **65** °F
